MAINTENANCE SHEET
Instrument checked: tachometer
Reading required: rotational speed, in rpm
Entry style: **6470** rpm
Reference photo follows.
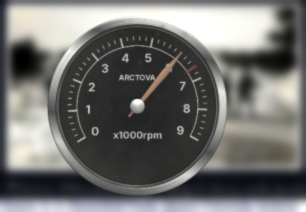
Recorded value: **6000** rpm
